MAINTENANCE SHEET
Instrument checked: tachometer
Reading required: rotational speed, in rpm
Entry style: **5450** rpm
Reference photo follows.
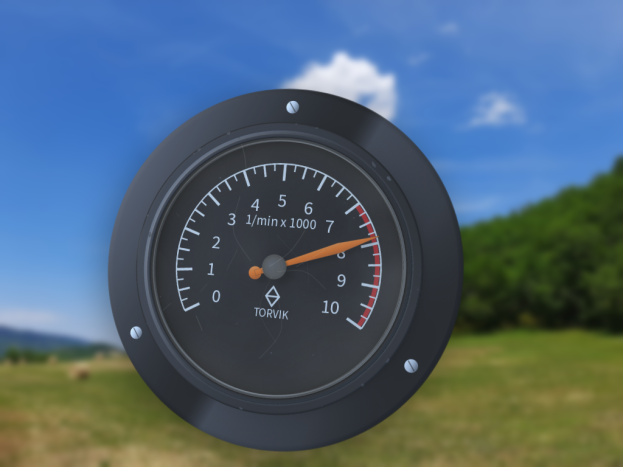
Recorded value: **7875** rpm
